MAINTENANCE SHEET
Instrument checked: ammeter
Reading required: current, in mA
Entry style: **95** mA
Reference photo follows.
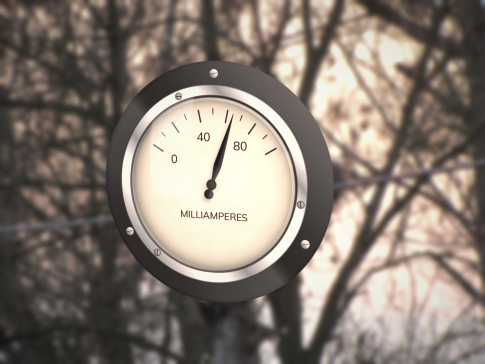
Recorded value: **65** mA
